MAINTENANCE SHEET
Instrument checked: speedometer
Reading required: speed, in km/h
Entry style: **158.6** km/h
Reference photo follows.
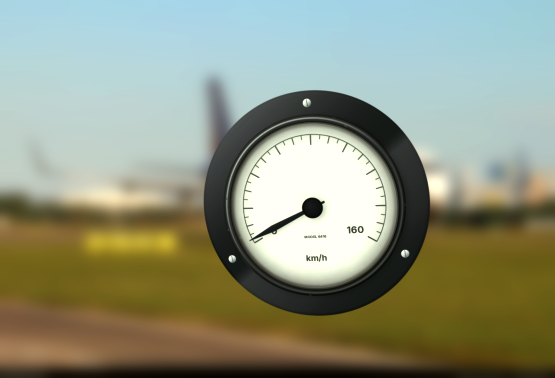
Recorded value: **2.5** km/h
